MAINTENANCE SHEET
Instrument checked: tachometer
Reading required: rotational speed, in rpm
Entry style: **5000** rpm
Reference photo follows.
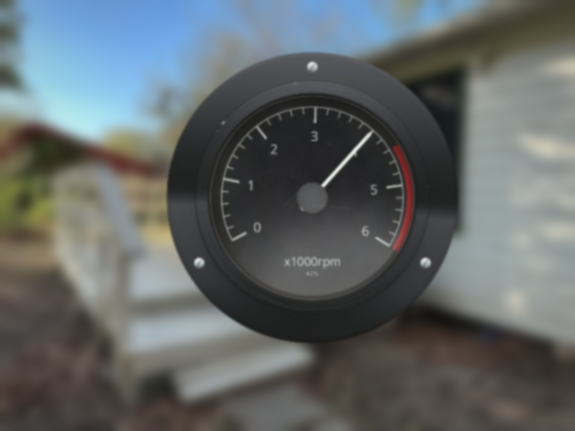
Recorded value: **4000** rpm
